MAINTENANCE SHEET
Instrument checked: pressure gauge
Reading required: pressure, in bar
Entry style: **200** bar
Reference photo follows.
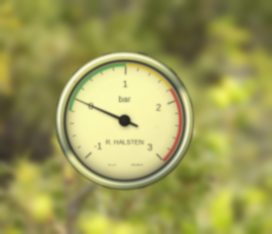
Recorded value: **0** bar
